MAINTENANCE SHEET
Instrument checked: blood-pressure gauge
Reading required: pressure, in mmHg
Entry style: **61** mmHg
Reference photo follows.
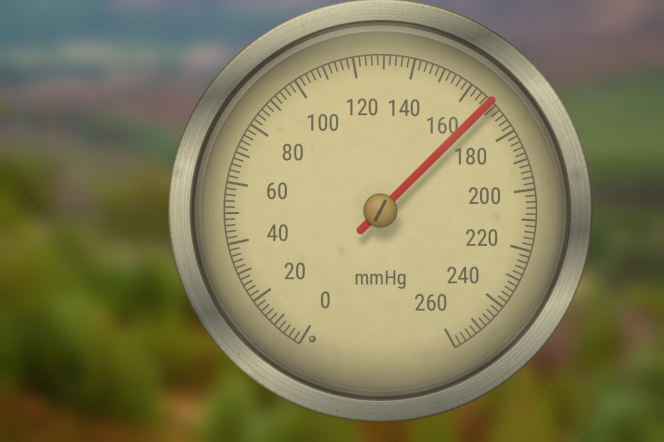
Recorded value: **168** mmHg
